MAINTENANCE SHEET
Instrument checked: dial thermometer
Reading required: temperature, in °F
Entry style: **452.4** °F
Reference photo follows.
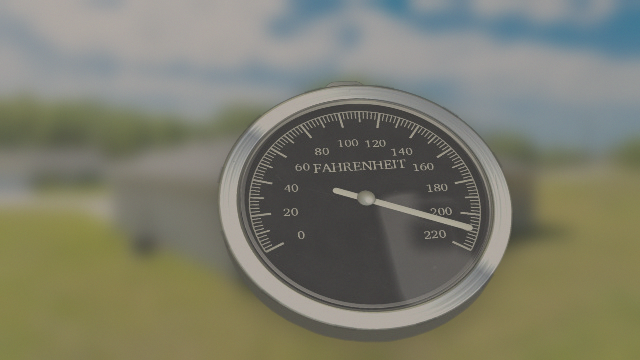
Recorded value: **210** °F
